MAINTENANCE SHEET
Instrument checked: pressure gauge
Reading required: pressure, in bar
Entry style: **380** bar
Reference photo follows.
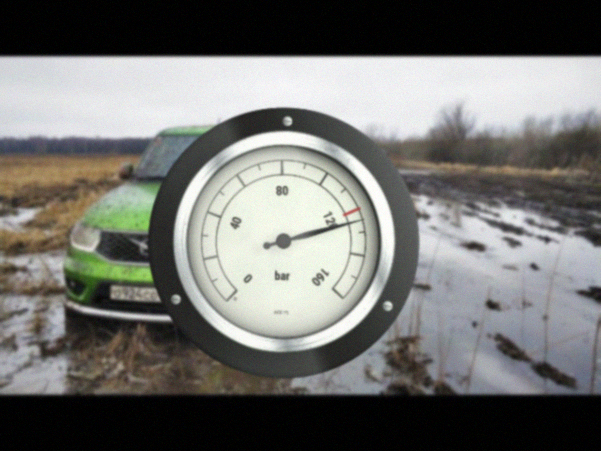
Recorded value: **125** bar
